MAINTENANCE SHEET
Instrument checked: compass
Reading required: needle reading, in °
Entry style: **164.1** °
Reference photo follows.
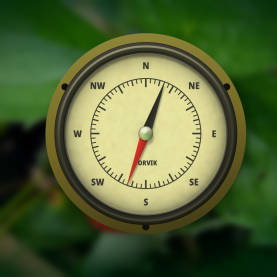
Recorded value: **200** °
